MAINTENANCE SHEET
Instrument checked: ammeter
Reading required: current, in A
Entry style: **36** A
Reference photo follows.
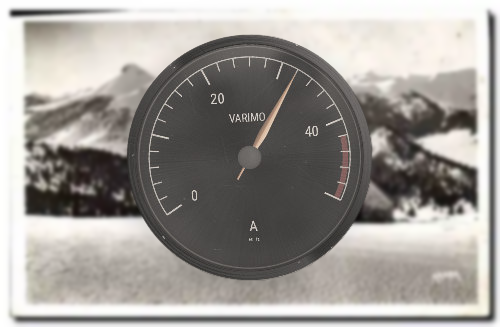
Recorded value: **32** A
